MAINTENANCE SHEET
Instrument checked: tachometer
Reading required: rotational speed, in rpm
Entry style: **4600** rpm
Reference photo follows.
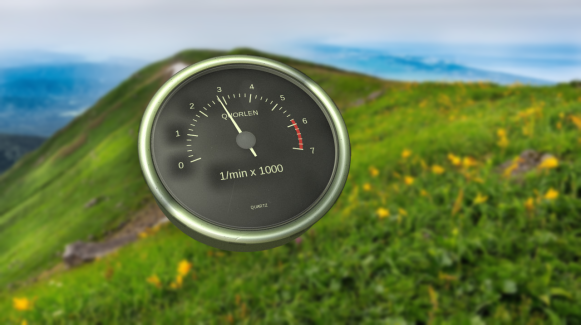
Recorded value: **2800** rpm
